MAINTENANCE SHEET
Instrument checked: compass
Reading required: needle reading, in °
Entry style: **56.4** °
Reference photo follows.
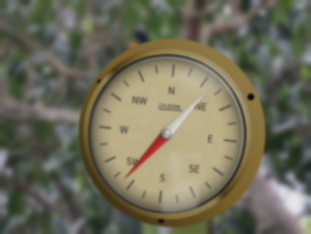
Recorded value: **217.5** °
